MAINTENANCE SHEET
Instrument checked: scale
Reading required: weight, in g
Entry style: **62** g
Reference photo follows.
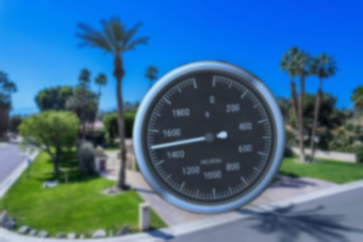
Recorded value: **1500** g
